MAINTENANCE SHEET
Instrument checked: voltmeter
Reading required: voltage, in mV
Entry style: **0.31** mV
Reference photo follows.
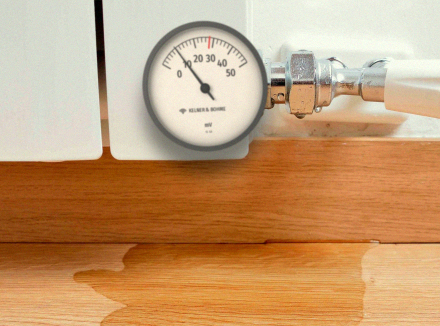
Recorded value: **10** mV
